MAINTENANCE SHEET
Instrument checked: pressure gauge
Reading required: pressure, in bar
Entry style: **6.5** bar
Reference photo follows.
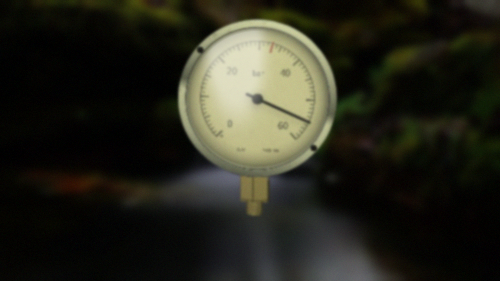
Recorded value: **55** bar
